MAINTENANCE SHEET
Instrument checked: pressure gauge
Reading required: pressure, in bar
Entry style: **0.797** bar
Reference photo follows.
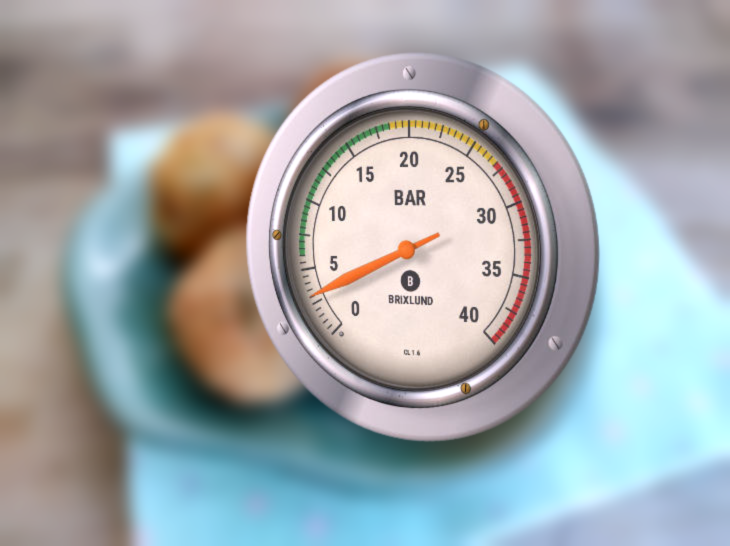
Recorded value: **3** bar
